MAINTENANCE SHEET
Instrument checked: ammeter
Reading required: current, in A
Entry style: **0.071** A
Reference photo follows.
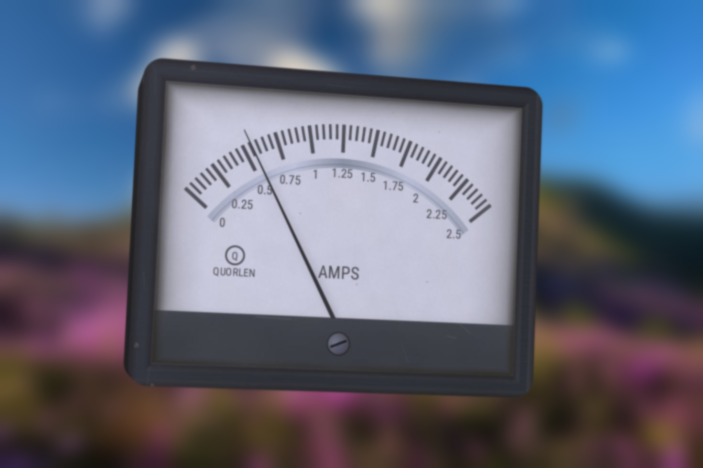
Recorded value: **0.55** A
